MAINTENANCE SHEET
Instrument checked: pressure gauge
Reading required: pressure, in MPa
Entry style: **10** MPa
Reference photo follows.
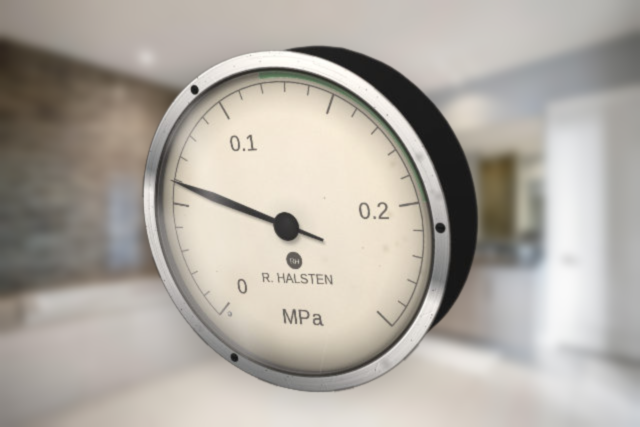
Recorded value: **0.06** MPa
